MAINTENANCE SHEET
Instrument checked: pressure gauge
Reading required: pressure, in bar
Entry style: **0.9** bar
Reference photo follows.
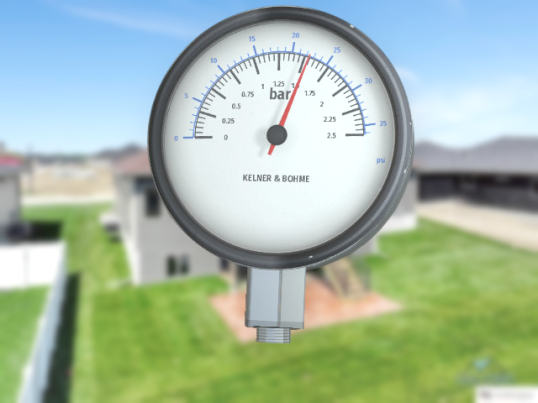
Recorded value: **1.55** bar
